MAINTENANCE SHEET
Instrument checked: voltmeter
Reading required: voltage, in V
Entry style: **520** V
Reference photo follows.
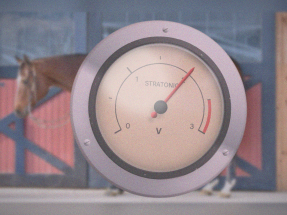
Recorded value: **2** V
